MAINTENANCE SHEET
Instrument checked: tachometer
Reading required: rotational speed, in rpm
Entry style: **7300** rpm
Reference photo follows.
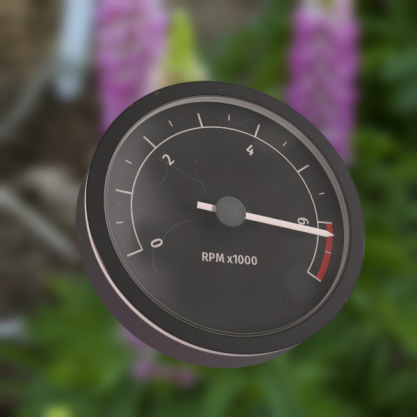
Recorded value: **6250** rpm
